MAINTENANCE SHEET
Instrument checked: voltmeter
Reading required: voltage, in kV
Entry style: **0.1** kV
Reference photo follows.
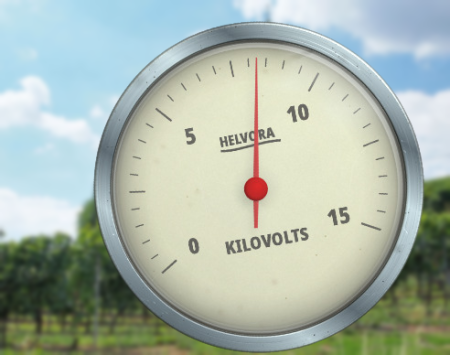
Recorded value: **8.25** kV
